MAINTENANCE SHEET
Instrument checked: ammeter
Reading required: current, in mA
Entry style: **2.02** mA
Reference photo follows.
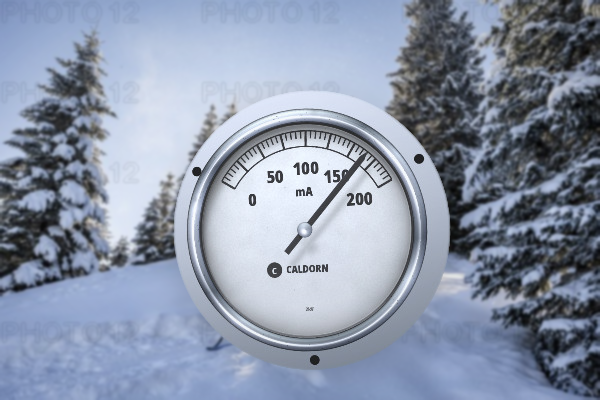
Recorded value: **165** mA
